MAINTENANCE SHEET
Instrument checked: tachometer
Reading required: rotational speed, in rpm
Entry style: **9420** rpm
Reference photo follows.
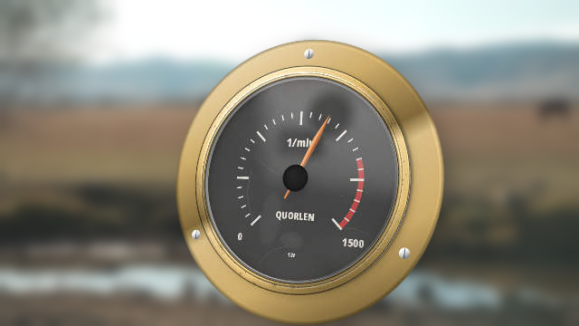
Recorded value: **900** rpm
